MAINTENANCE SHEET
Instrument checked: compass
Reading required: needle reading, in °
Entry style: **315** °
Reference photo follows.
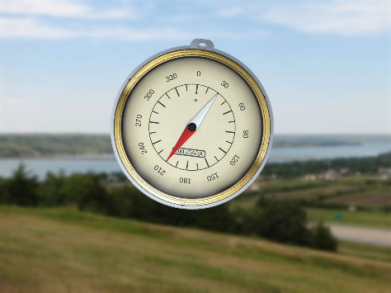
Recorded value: **210** °
